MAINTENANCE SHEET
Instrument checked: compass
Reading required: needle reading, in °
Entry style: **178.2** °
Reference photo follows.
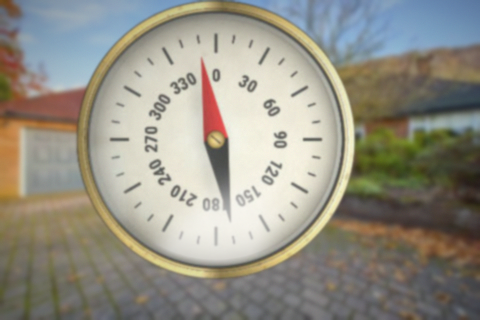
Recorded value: **350** °
